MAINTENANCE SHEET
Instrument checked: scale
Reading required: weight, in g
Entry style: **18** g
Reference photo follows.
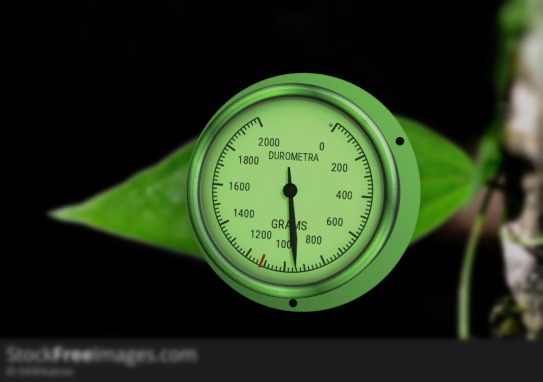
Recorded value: **940** g
